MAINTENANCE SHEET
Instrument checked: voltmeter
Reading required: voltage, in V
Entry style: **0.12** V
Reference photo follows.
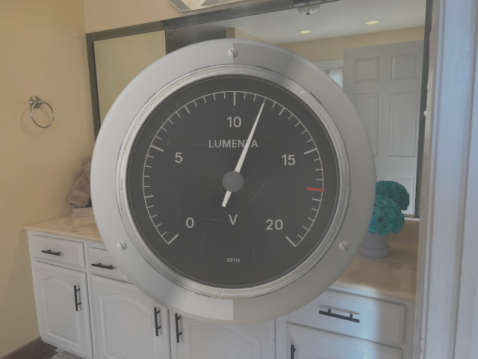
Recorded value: **11.5** V
